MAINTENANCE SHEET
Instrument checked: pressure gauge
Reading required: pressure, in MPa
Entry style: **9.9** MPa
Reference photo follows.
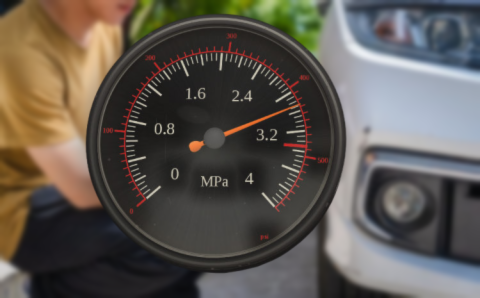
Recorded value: **2.95** MPa
